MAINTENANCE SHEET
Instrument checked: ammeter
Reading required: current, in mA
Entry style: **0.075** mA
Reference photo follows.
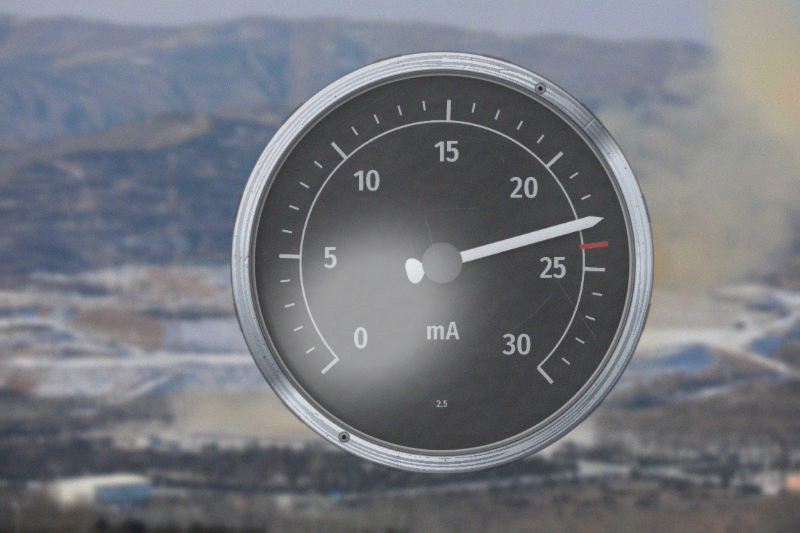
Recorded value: **23** mA
